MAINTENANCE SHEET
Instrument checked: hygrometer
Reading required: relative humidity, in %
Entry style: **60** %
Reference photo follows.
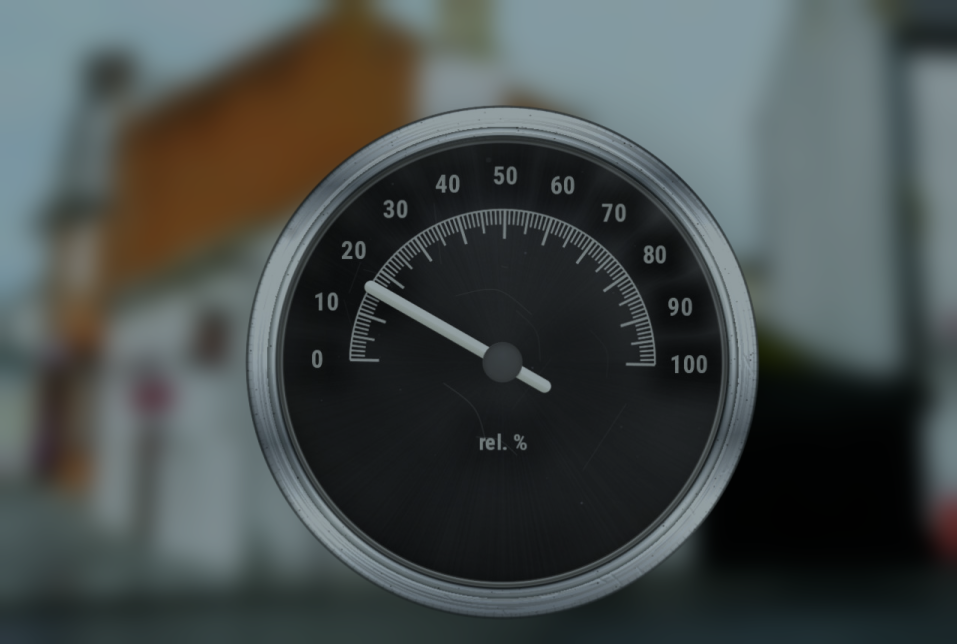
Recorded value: **16** %
